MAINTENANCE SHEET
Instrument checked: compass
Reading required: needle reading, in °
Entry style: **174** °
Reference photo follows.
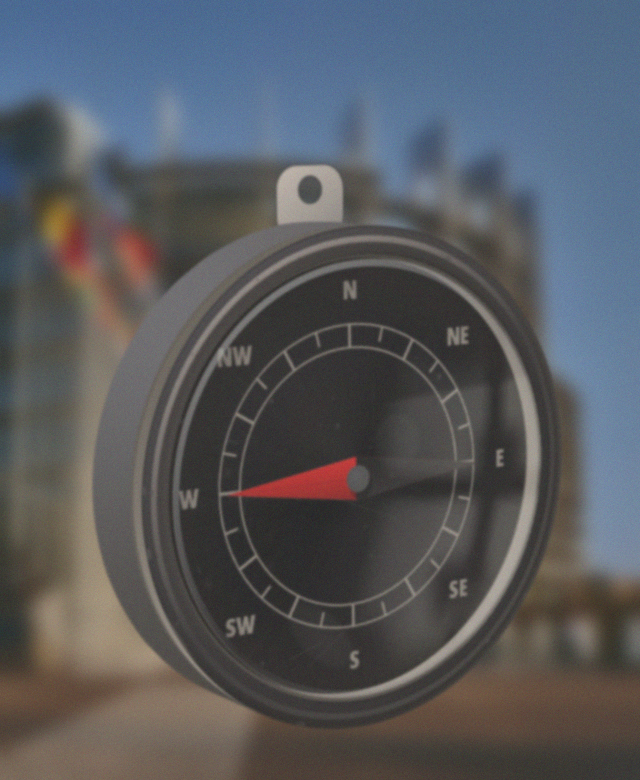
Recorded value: **270** °
